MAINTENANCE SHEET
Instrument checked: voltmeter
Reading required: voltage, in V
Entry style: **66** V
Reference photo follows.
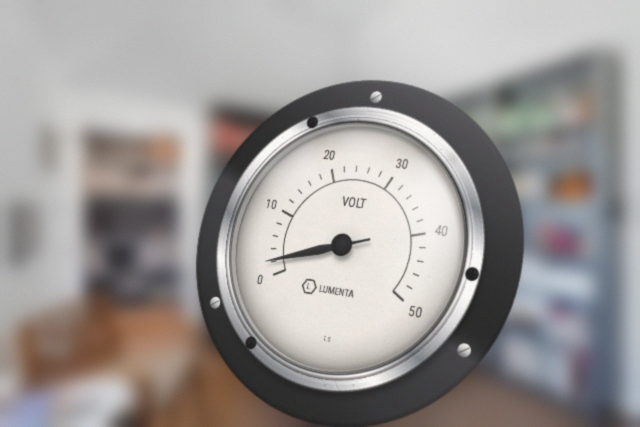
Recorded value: **2** V
